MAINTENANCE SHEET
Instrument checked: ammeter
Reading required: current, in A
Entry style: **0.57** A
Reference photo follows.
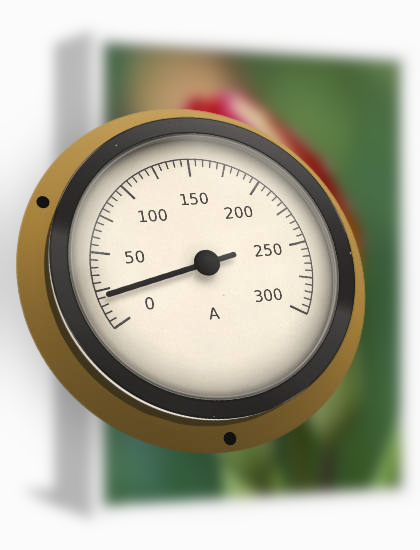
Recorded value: **20** A
